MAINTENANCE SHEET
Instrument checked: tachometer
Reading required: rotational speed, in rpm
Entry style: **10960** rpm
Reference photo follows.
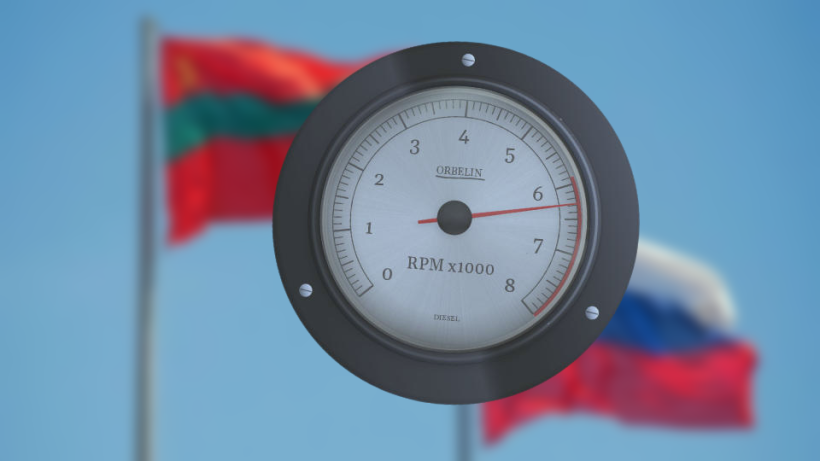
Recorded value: **6300** rpm
